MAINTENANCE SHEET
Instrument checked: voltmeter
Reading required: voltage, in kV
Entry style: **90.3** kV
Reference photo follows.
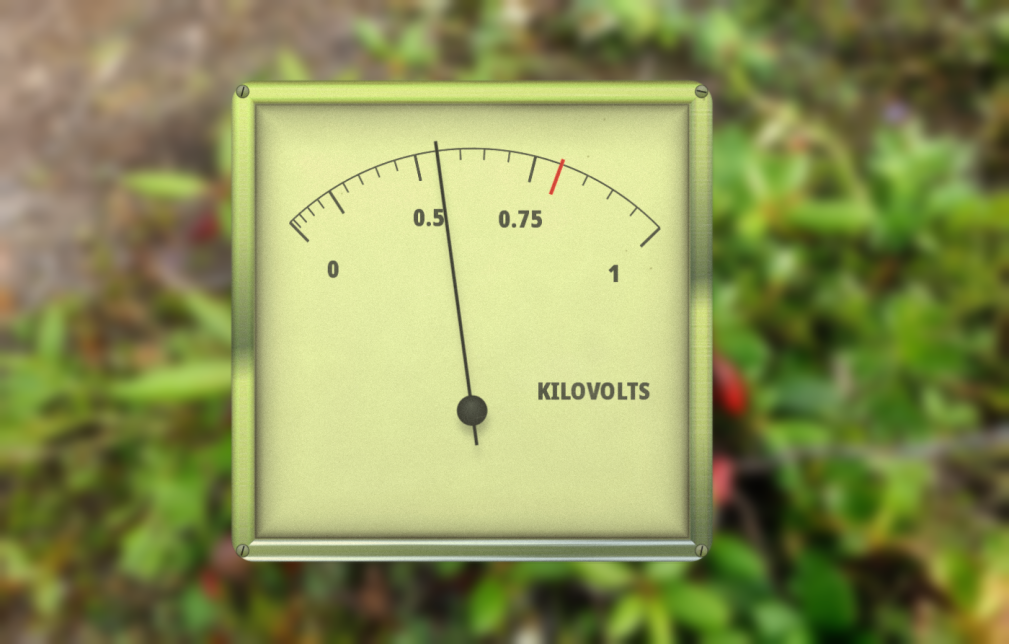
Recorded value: **0.55** kV
